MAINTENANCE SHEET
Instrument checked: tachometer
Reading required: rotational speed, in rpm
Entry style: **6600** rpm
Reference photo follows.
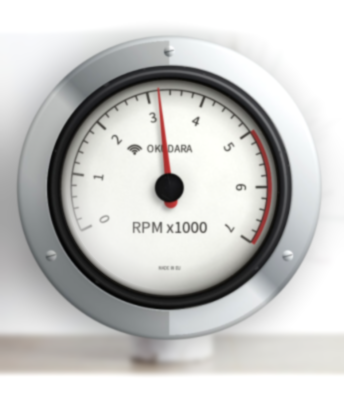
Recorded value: **3200** rpm
